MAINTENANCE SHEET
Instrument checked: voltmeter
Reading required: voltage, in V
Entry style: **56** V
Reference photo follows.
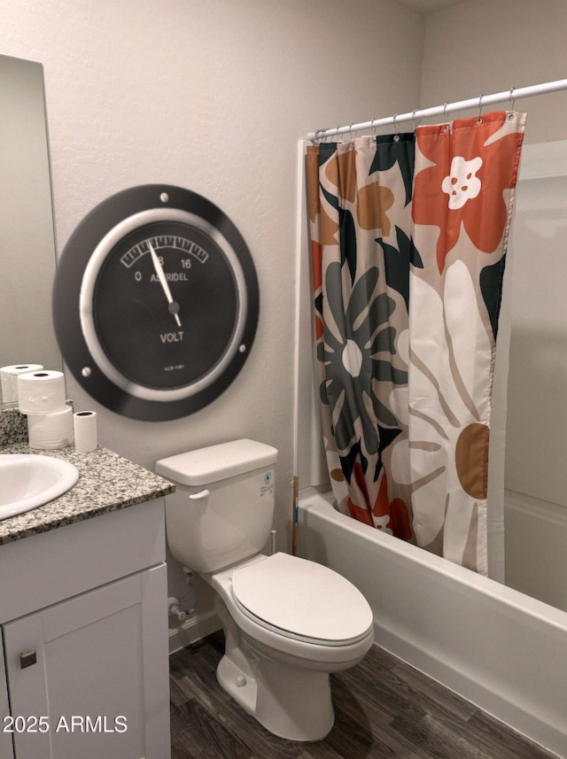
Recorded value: **6** V
